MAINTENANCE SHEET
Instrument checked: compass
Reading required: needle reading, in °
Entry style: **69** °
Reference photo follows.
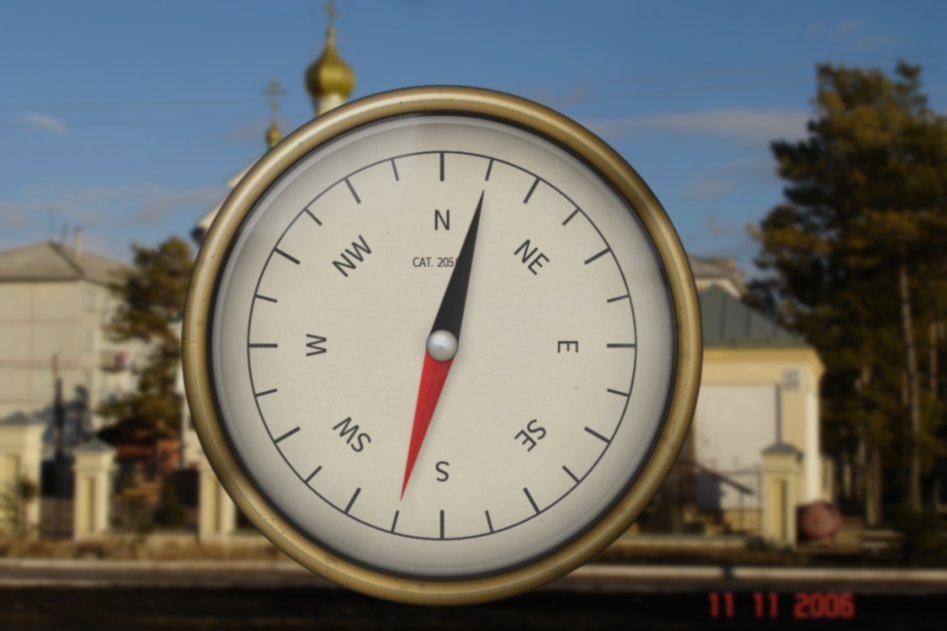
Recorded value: **195** °
